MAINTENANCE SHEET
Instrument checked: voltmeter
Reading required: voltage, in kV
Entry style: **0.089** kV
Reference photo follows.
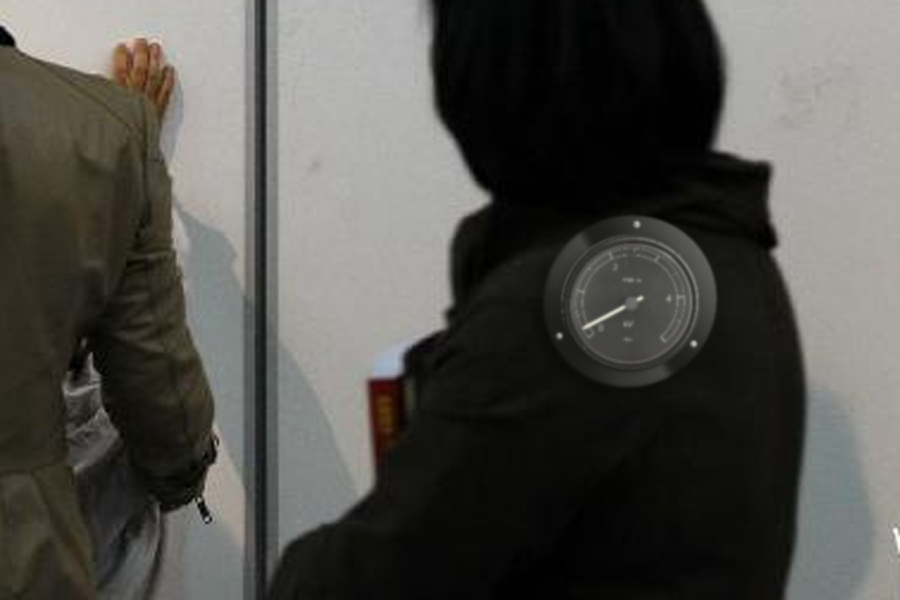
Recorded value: **0.25** kV
